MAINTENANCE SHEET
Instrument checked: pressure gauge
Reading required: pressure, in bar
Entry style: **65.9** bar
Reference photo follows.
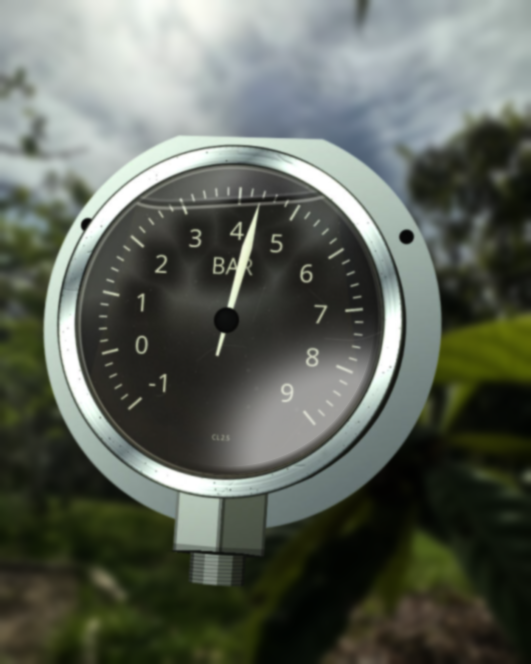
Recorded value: **4.4** bar
